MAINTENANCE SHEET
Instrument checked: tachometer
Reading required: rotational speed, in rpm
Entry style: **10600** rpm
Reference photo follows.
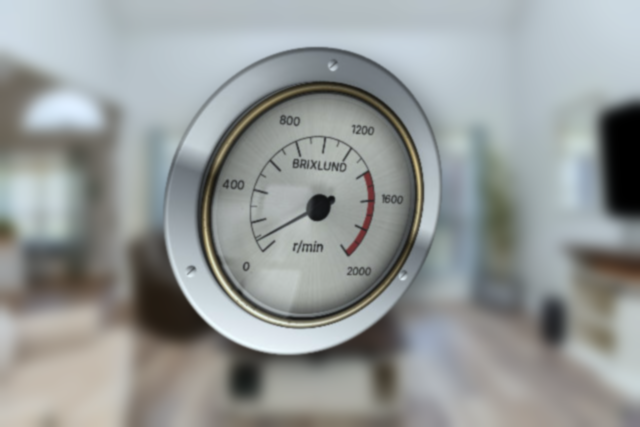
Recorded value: **100** rpm
